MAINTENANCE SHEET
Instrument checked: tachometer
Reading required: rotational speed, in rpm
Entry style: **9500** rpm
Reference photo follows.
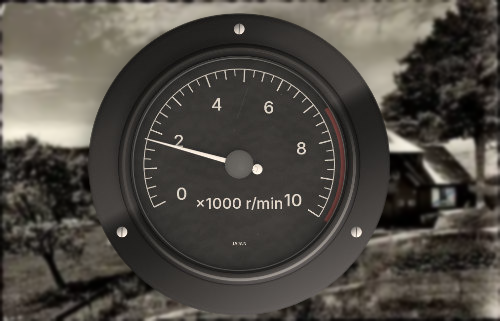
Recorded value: **1750** rpm
